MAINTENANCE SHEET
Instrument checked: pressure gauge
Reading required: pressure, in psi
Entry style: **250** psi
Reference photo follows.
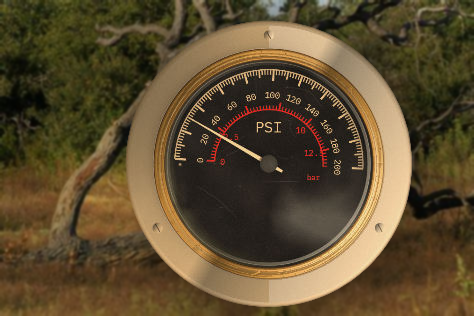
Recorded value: **30** psi
